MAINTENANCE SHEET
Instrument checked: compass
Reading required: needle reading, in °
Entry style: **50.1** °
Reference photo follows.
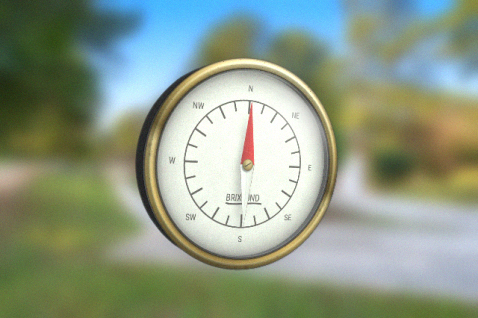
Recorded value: **0** °
